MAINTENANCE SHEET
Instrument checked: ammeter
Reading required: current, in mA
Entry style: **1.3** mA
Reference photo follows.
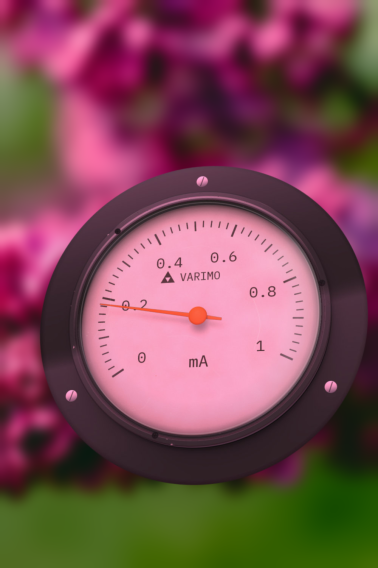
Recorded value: **0.18** mA
